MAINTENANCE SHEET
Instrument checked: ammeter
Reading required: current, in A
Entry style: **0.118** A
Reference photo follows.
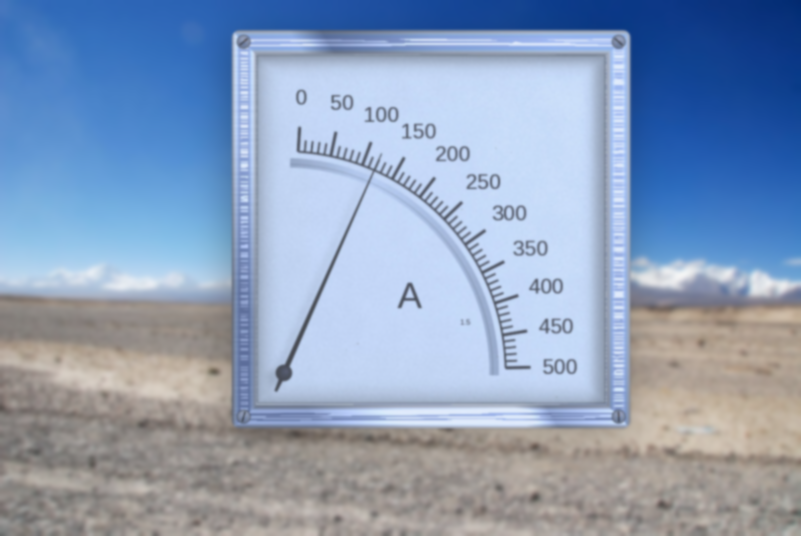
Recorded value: **120** A
